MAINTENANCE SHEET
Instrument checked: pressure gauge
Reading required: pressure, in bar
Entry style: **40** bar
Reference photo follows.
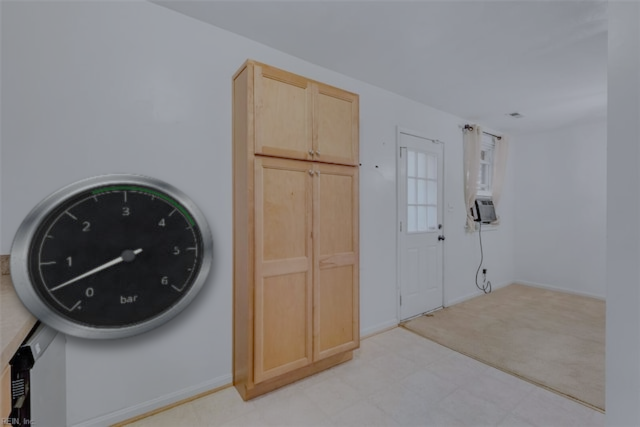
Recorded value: **0.5** bar
